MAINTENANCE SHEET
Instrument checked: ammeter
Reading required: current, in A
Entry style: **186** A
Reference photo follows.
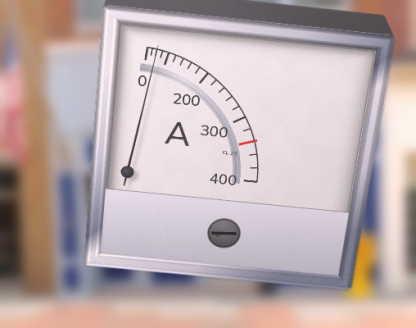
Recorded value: **60** A
